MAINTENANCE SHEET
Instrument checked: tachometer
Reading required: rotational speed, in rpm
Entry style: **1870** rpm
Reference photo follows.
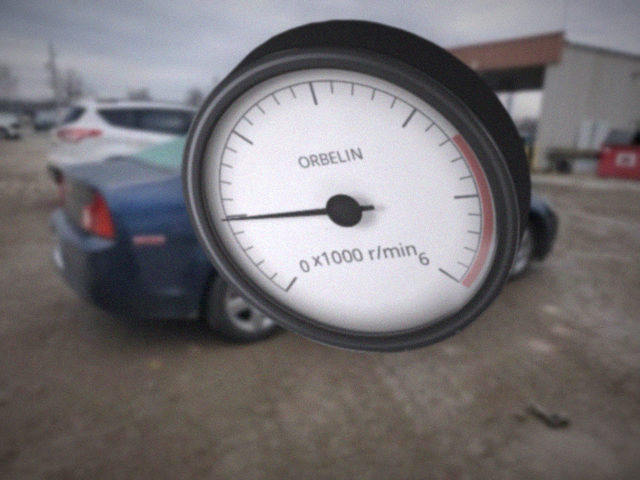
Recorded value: **1000** rpm
